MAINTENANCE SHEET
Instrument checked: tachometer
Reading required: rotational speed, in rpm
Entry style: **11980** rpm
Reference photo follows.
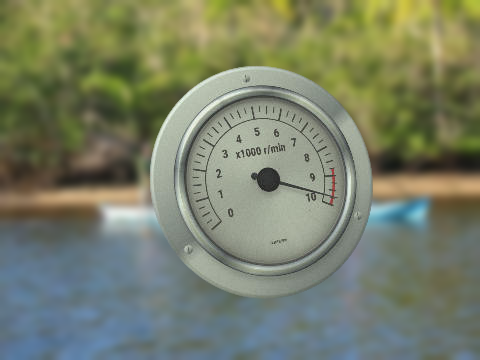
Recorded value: **9750** rpm
